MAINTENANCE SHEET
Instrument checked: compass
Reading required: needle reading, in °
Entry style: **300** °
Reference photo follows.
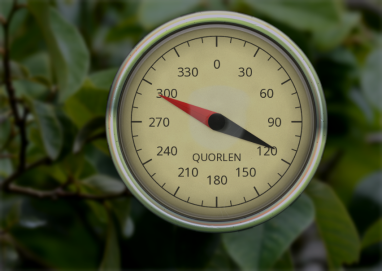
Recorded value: **295** °
